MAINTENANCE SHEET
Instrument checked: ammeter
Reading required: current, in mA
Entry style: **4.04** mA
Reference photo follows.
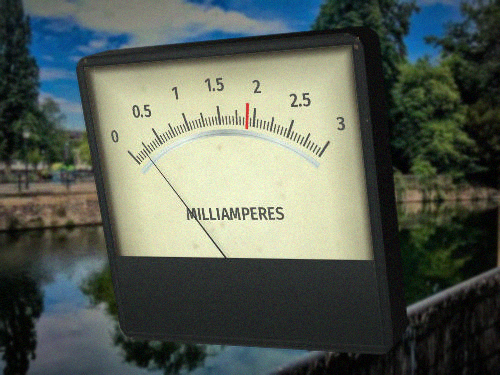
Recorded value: **0.25** mA
